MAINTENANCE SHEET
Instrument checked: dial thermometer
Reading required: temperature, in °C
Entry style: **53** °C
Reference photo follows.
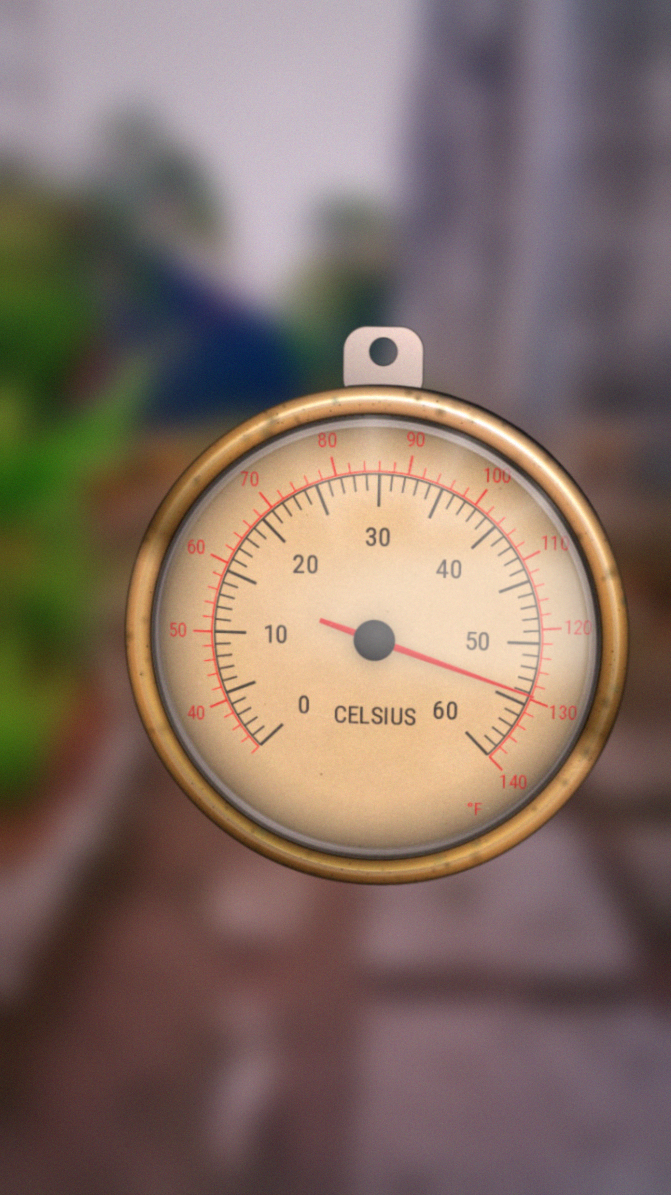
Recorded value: **54** °C
